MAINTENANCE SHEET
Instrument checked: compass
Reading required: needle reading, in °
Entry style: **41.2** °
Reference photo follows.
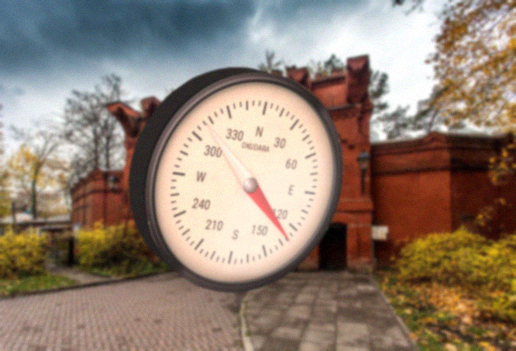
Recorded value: **130** °
